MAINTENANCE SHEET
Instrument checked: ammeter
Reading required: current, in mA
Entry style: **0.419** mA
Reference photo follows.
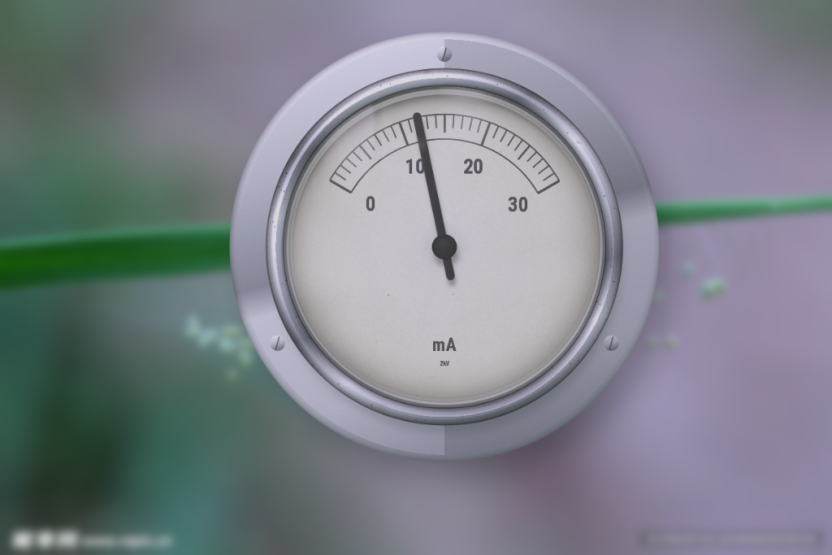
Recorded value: **12** mA
